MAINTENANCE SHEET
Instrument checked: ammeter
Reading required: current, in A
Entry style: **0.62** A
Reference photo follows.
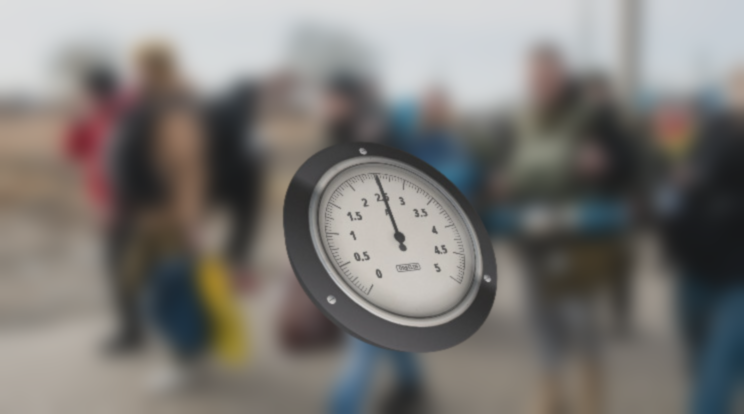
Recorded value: **2.5** A
